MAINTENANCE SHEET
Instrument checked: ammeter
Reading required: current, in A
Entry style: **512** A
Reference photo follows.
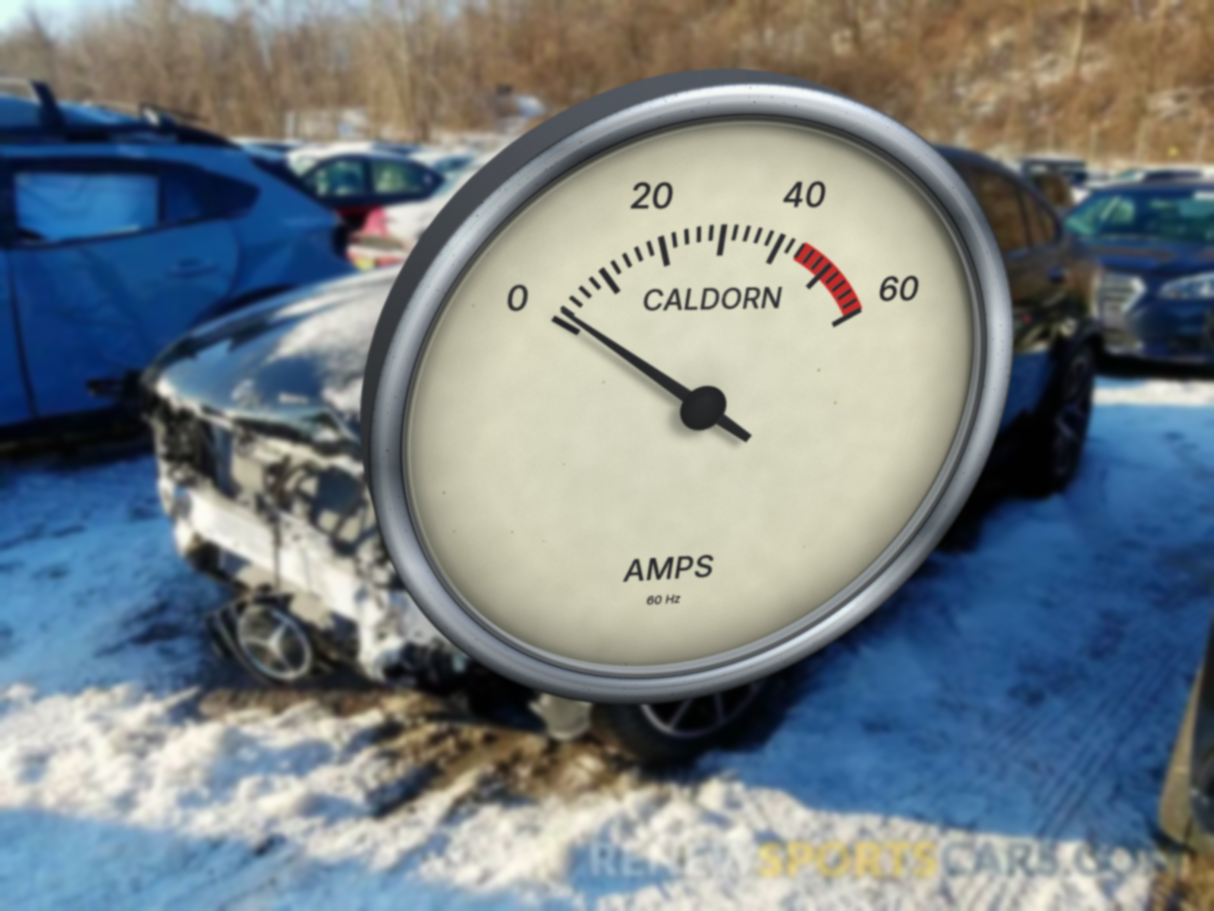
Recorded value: **2** A
